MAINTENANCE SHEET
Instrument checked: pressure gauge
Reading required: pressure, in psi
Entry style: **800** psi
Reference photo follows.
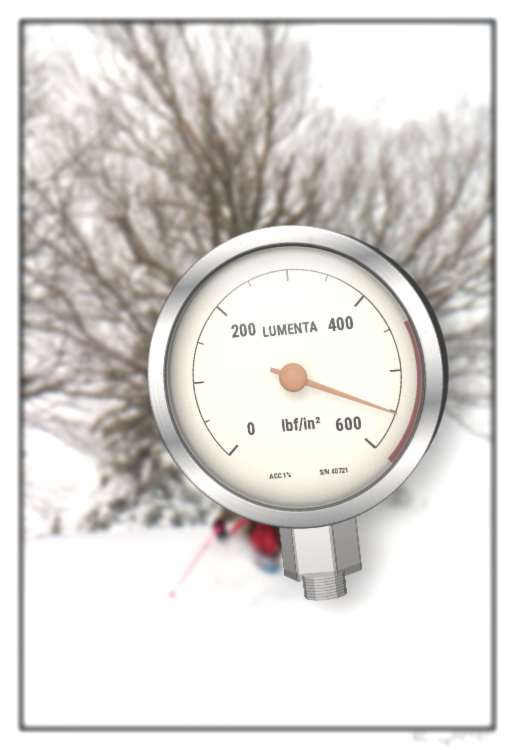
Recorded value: **550** psi
